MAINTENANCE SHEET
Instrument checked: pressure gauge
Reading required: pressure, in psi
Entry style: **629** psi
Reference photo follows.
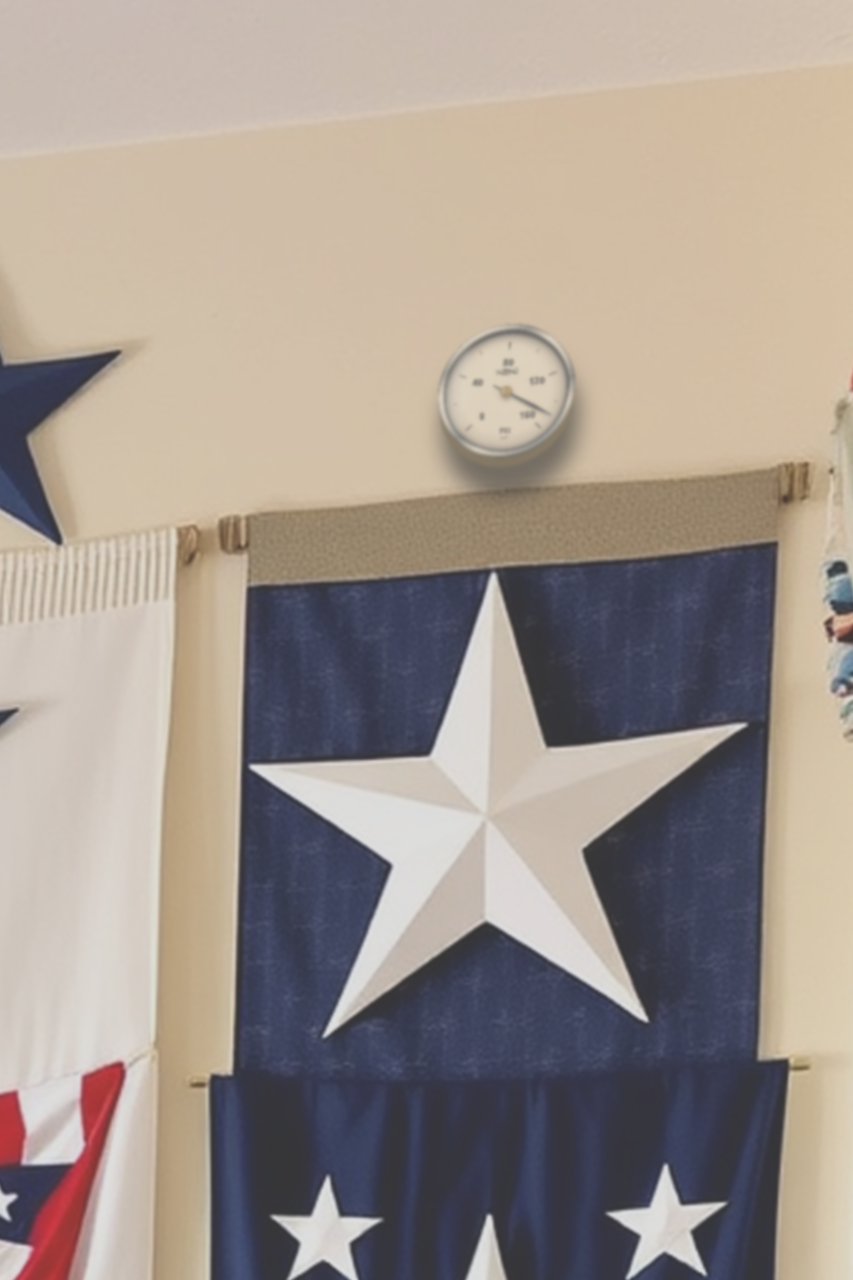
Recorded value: **150** psi
